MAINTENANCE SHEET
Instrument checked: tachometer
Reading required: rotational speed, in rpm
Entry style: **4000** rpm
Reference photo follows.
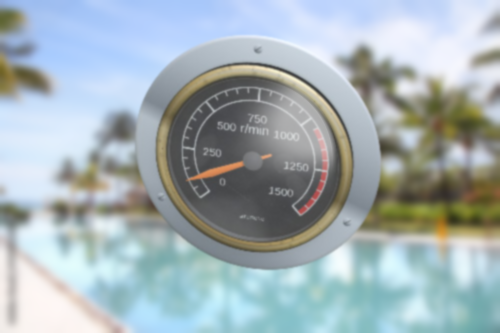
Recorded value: **100** rpm
